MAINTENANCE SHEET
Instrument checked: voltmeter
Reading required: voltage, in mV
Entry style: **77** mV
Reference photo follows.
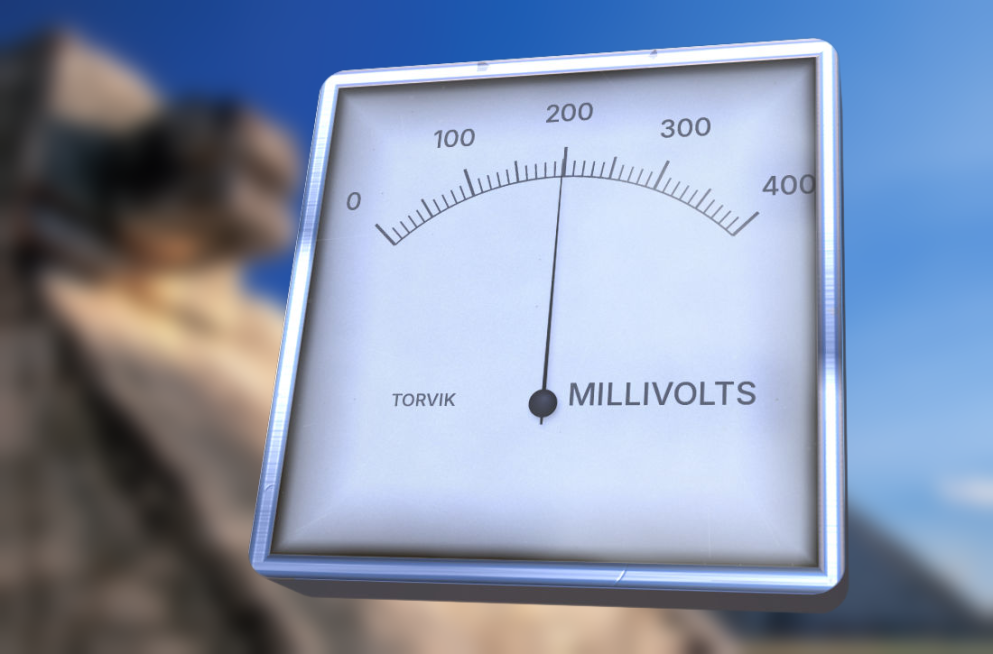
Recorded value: **200** mV
